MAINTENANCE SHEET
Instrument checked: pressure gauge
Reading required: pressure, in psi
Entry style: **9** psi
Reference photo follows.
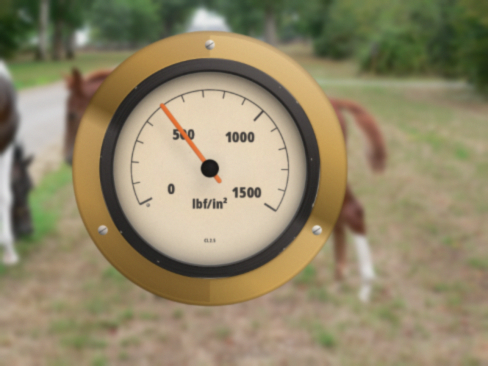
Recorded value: **500** psi
